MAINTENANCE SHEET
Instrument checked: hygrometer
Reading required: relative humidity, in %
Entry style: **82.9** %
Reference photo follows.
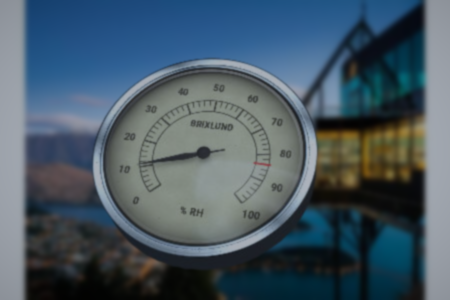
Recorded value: **10** %
